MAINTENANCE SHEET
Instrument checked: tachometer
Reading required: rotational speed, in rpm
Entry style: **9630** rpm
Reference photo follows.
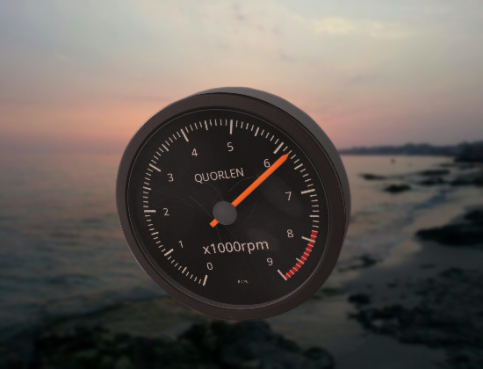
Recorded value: **6200** rpm
